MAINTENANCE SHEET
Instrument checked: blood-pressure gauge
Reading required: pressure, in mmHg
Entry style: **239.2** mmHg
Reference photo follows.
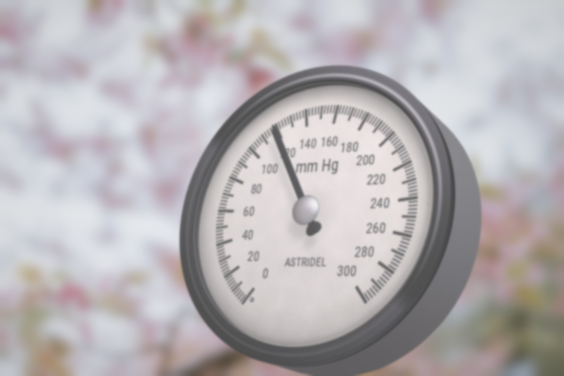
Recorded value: **120** mmHg
